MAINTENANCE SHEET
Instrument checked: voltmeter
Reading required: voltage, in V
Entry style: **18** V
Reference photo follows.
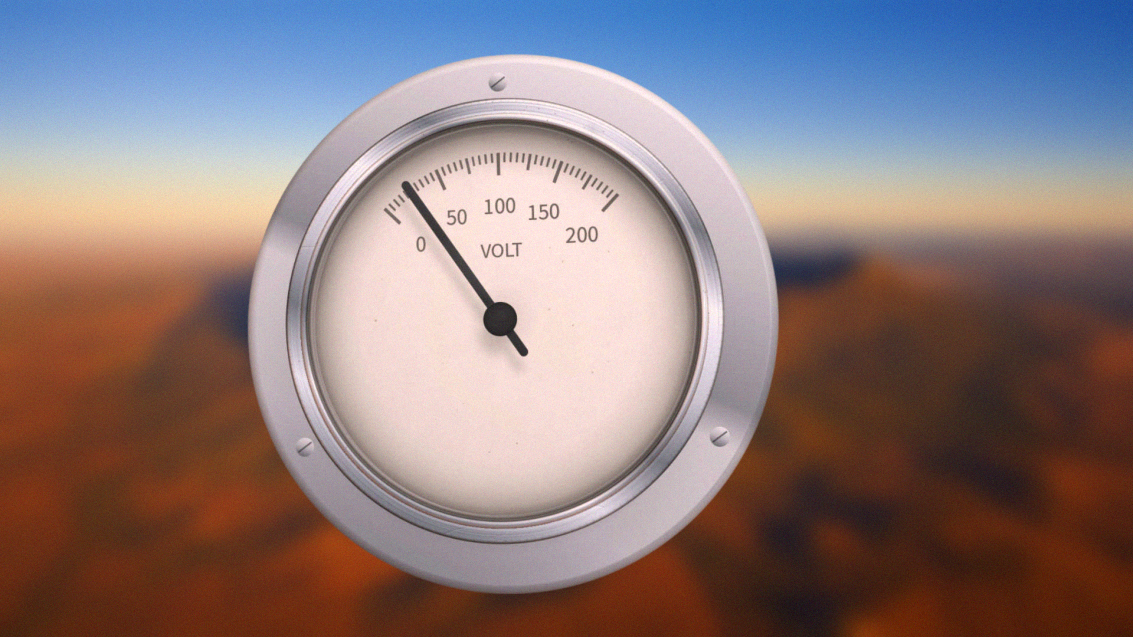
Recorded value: **25** V
